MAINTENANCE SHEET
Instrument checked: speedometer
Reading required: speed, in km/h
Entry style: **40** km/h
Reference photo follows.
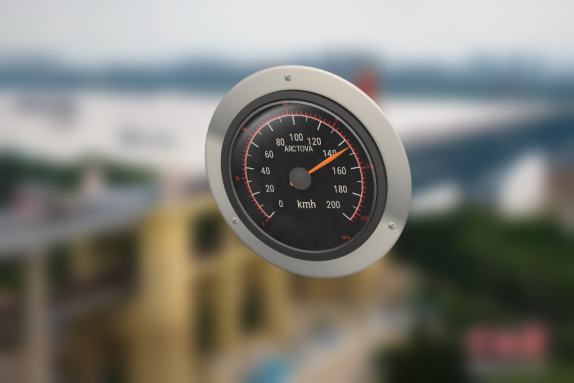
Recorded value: **145** km/h
